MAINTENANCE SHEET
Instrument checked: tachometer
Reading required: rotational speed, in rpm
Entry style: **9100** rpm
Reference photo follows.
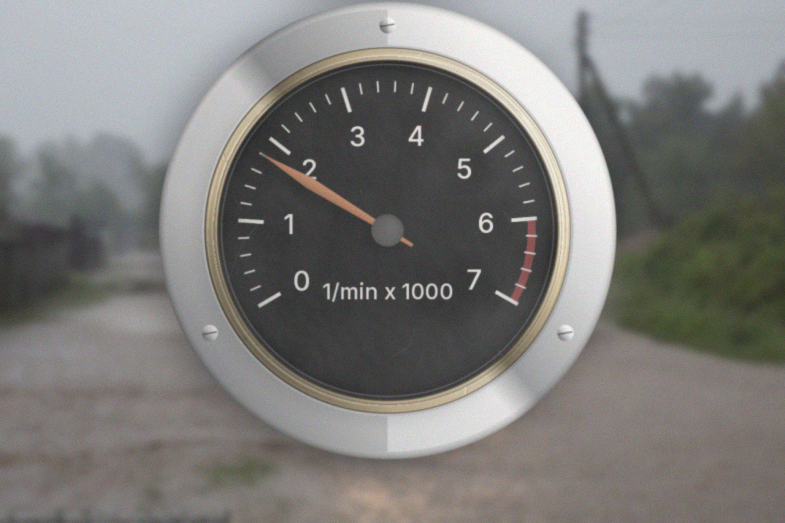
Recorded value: **1800** rpm
